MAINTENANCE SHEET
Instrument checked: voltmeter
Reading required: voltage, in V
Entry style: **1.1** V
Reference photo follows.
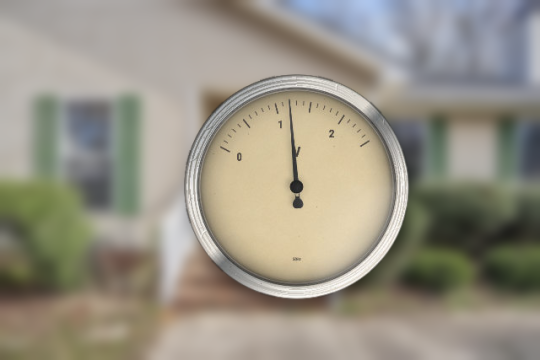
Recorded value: **1.2** V
